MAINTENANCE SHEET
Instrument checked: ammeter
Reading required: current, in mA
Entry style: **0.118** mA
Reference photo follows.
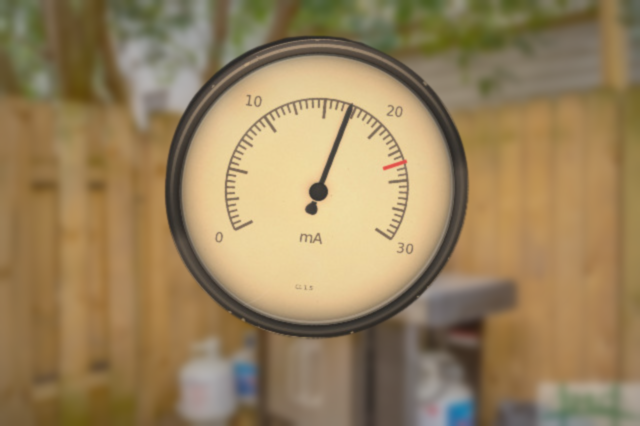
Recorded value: **17** mA
